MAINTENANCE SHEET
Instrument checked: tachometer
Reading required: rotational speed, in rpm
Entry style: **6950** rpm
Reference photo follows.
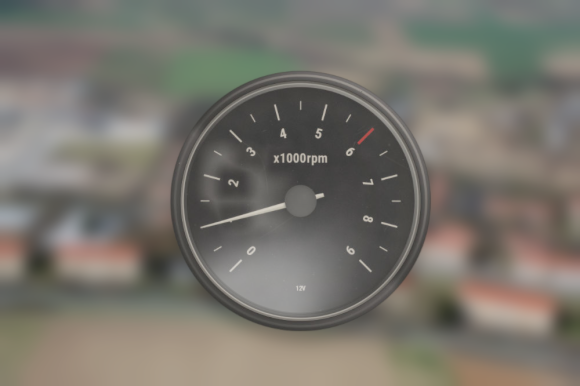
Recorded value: **1000** rpm
